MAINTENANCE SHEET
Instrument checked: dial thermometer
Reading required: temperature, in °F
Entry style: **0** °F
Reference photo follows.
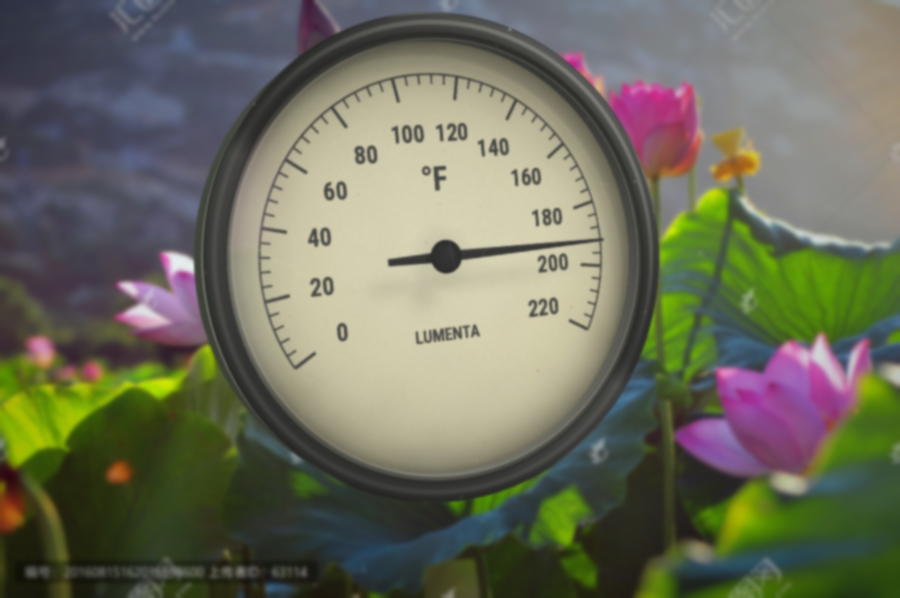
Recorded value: **192** °F
